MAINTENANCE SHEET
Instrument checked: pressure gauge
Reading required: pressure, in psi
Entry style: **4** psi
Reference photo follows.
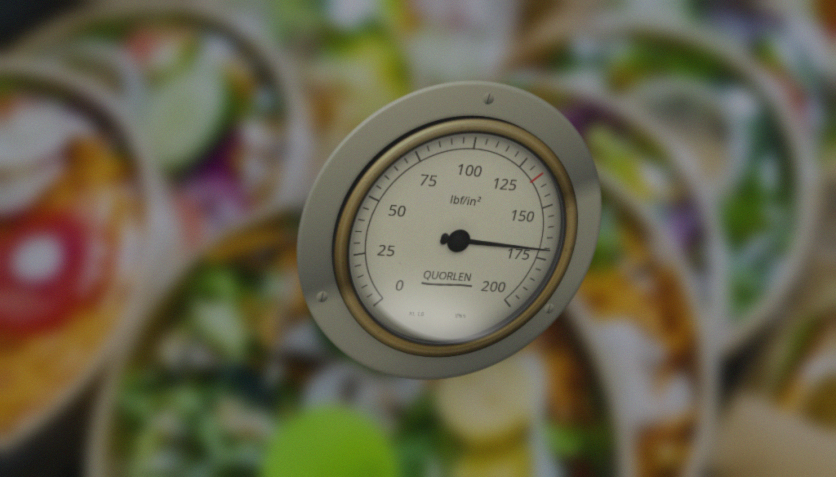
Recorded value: **170** psi
